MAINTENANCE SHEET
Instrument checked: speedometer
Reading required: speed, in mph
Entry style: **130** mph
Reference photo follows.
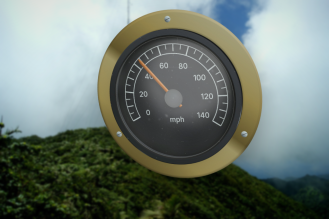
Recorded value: **45** mph
